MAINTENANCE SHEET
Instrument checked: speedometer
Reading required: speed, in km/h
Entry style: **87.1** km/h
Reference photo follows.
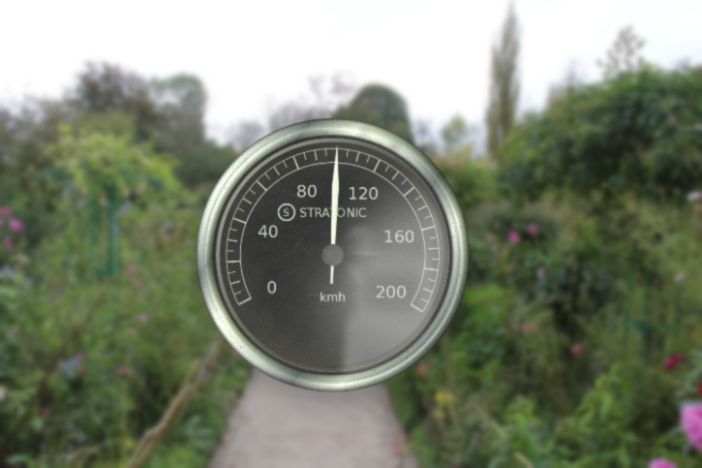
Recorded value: **100** km/h
